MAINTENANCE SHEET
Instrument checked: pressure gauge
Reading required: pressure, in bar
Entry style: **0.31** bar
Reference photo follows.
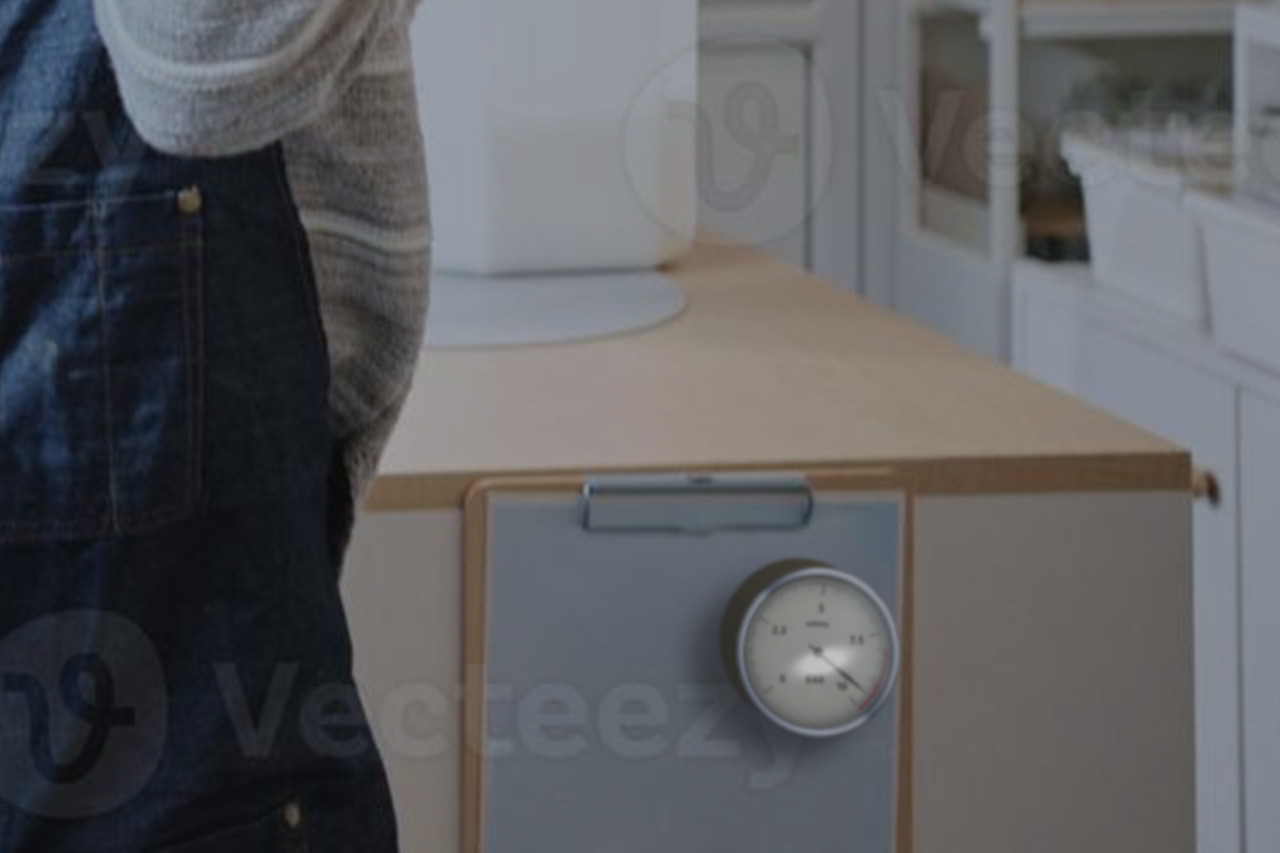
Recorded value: **9.5** bar
